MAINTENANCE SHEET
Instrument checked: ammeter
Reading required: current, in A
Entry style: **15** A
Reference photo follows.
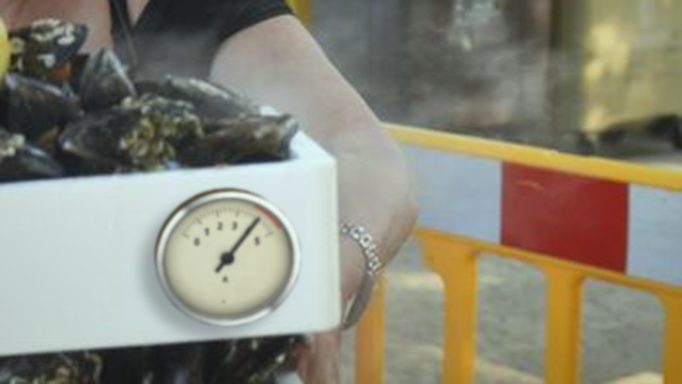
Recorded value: **4** A
